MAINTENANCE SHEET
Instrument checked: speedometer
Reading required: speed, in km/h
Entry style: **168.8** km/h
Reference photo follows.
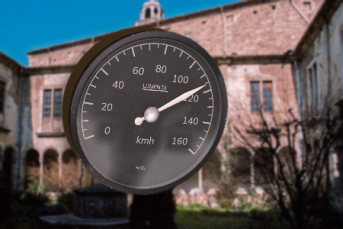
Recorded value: **115** km/h
